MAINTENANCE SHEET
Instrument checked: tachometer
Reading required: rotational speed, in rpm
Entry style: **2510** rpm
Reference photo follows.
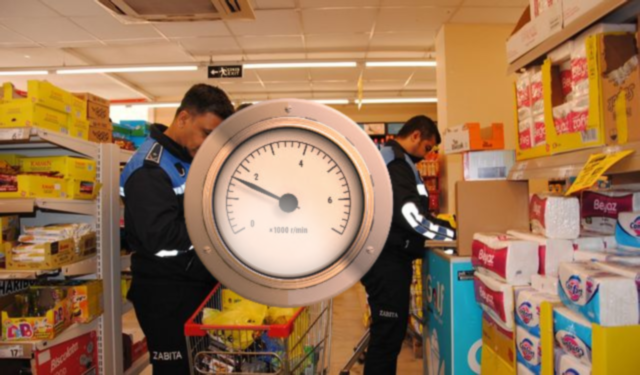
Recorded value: **1600** rpm
